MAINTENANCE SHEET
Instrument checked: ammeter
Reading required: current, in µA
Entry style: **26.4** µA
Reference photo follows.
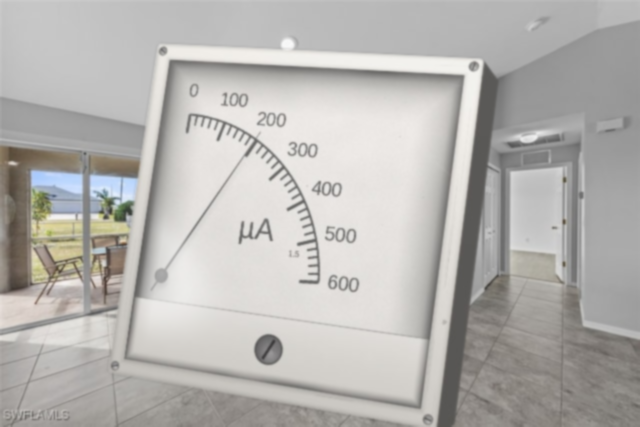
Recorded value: **200** µA
